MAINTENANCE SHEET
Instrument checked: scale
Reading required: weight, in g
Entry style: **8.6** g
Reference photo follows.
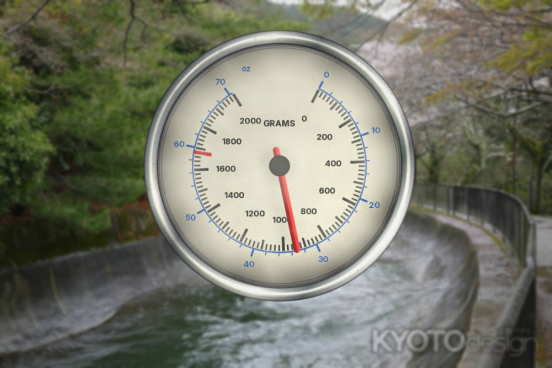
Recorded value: **940** g
